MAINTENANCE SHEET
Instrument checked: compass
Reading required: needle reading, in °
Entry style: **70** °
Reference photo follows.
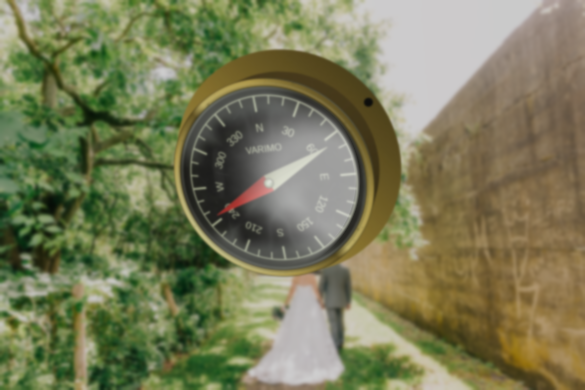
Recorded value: **245** °
